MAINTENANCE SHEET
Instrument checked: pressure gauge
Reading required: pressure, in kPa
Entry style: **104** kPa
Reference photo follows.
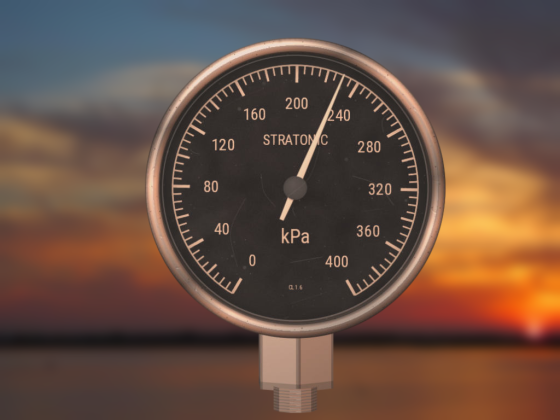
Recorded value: **230** kPa
